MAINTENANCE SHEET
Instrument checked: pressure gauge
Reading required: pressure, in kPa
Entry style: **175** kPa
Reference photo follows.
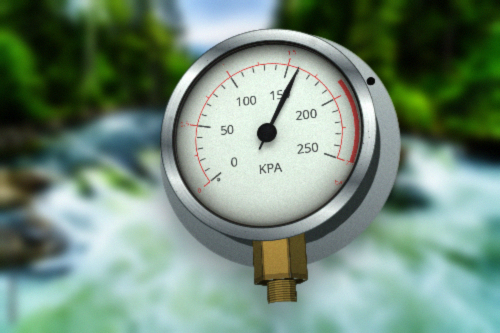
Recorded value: **160** kPa
